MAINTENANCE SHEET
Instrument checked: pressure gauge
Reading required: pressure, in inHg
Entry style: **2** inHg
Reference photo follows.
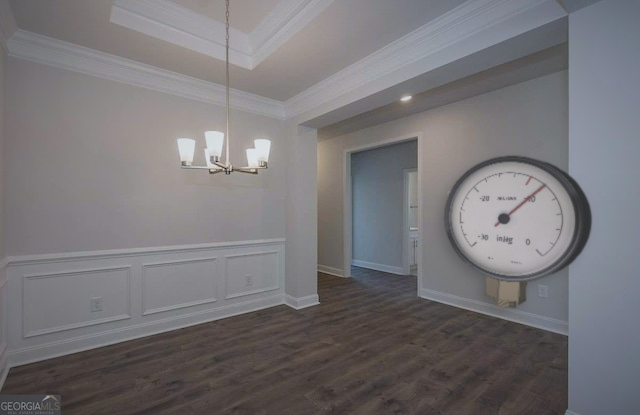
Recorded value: **-10** inHg
